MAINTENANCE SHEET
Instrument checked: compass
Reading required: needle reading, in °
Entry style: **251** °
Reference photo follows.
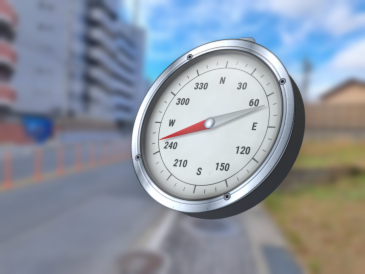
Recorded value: **250** °
